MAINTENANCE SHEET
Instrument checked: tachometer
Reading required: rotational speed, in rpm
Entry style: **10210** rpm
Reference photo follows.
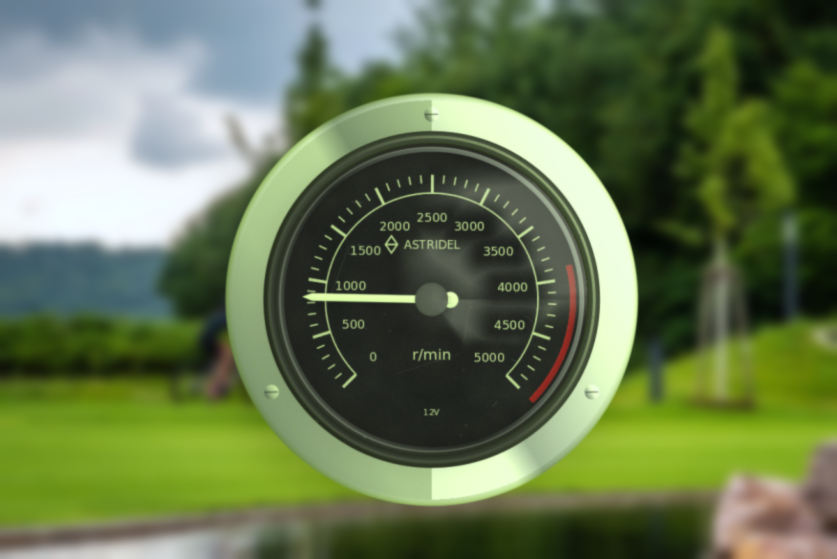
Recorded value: **850** rpm
